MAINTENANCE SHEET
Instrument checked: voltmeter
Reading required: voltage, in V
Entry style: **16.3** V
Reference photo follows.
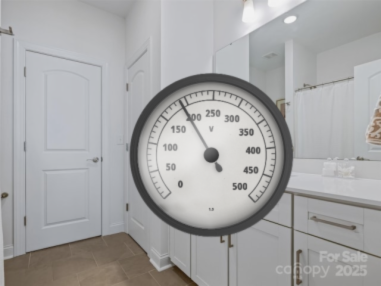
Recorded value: **190** V
